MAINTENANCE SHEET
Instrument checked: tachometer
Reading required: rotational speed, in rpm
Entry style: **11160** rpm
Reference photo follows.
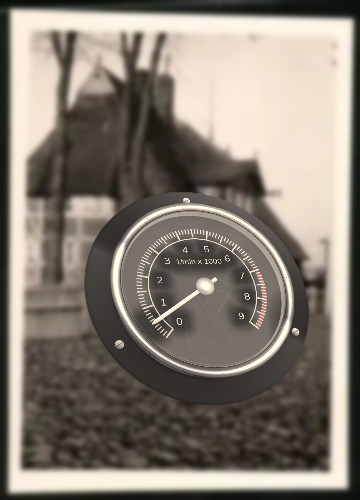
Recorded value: **500** rpm
